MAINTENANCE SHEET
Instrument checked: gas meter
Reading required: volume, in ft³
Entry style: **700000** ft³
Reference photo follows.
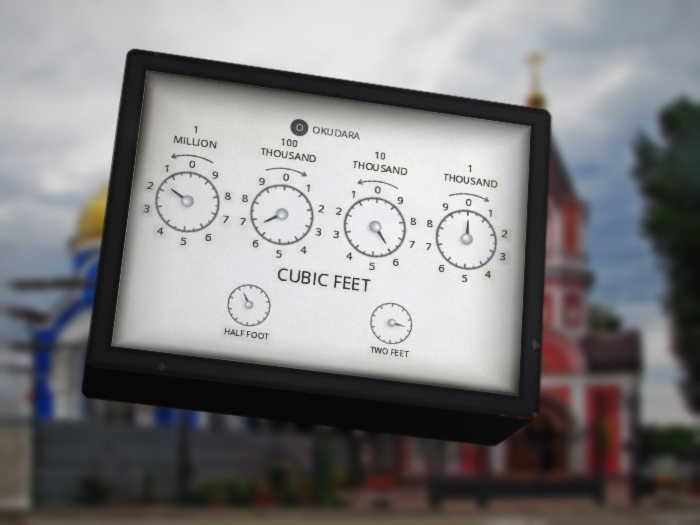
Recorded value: **166000** ft³
